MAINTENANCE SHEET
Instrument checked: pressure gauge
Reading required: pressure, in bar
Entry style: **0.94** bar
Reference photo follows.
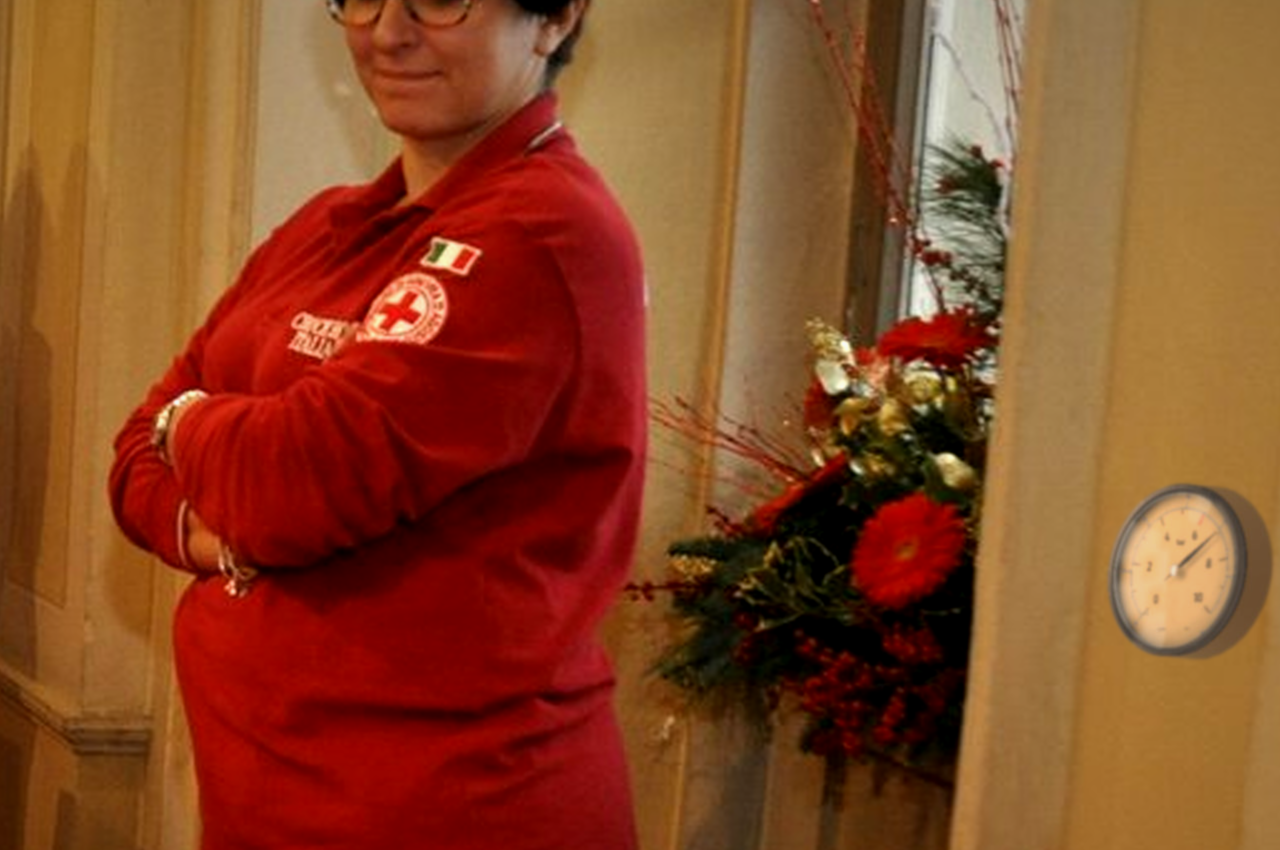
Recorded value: **7** bar
